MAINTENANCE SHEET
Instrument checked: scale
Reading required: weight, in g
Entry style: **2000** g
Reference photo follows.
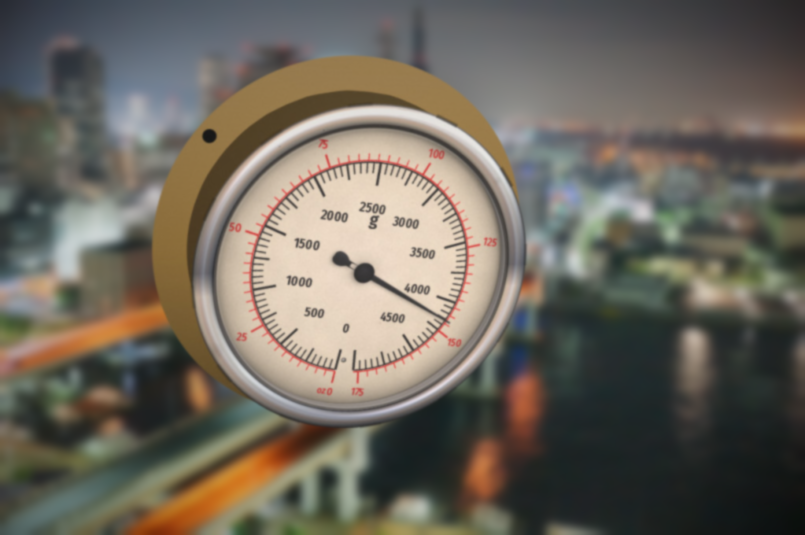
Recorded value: **4150** g
